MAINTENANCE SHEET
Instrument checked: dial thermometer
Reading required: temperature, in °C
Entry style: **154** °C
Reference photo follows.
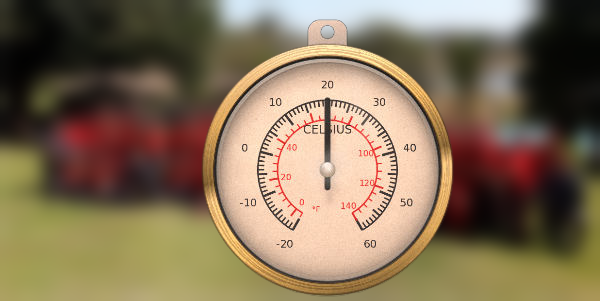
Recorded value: **20** °C
